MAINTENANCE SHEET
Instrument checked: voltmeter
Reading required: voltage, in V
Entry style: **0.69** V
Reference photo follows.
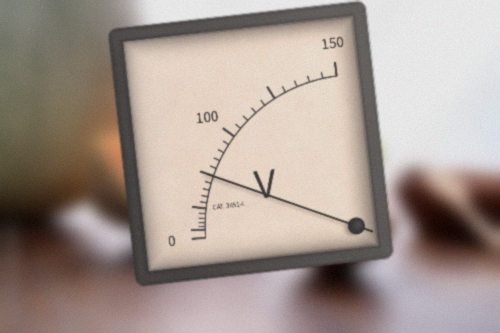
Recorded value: **75** V
